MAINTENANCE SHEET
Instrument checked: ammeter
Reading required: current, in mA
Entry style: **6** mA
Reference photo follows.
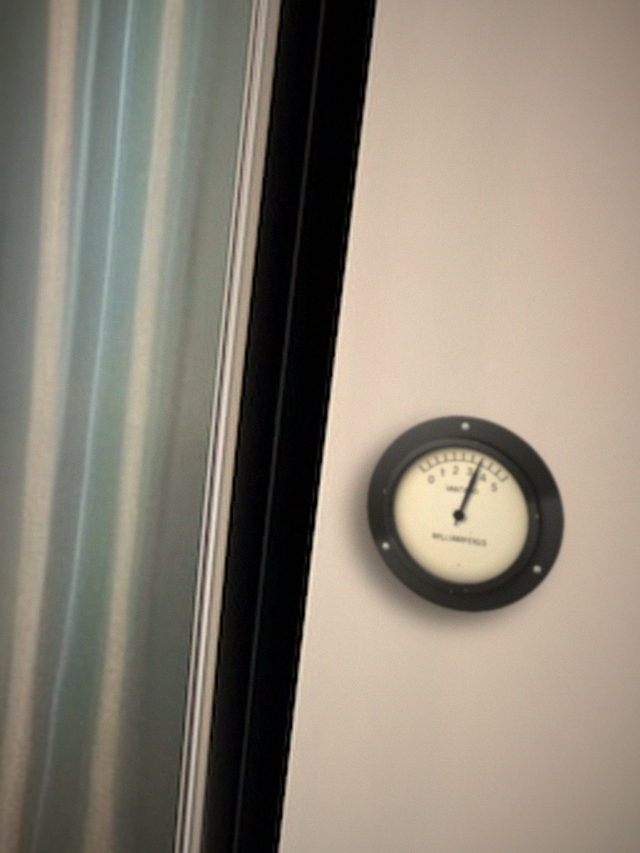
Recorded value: **3.5** mA
